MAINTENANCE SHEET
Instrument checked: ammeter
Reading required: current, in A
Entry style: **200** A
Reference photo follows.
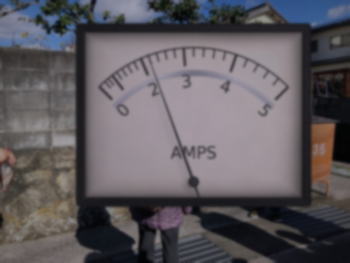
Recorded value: **2.2** A
